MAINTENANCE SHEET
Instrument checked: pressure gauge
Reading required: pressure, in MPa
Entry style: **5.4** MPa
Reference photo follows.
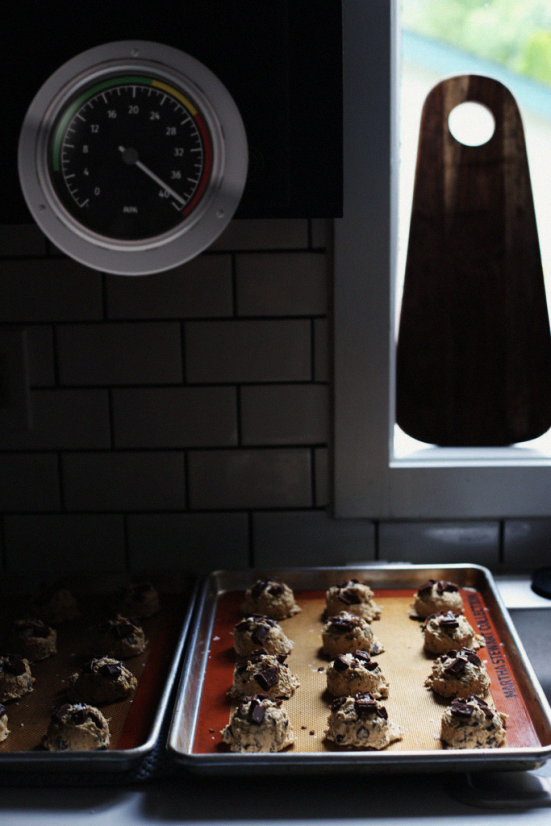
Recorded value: **39** MPa
